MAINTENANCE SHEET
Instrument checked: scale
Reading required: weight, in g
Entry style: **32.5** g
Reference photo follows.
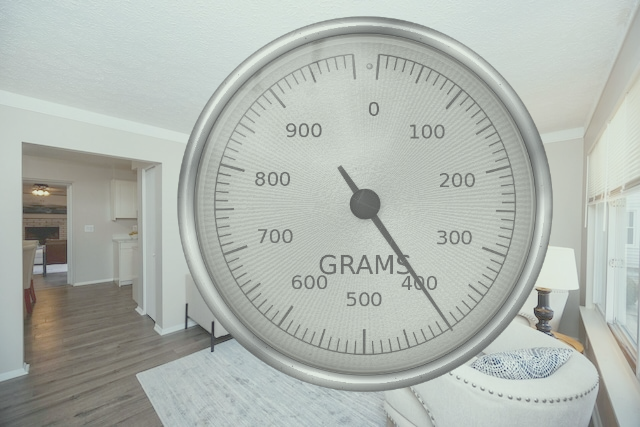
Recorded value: **400** g
